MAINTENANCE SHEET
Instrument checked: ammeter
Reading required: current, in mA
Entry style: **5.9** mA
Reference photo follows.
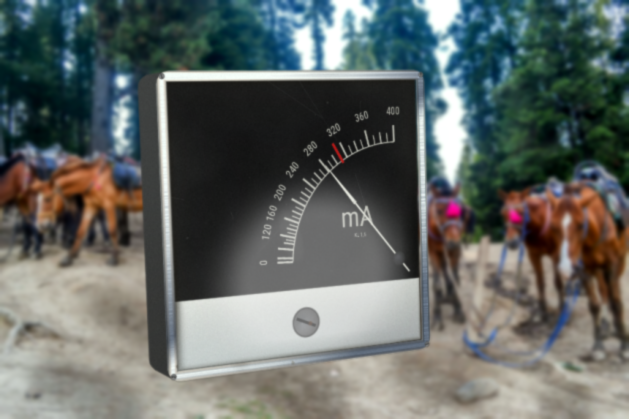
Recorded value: **280** mA
